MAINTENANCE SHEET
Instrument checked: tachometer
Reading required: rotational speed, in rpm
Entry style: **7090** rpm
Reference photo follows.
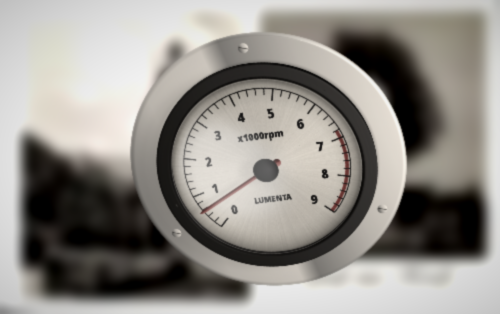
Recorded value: **600** rpm
